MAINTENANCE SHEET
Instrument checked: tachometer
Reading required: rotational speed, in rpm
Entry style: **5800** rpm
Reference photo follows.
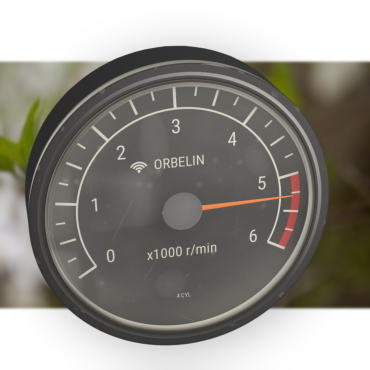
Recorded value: **5250** rpm
